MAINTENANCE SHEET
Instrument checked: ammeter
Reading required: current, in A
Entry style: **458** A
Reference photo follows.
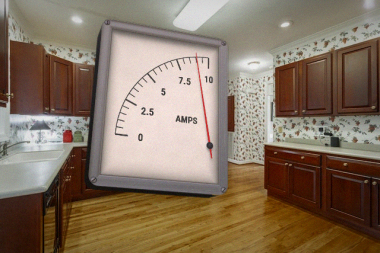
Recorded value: **9** A
